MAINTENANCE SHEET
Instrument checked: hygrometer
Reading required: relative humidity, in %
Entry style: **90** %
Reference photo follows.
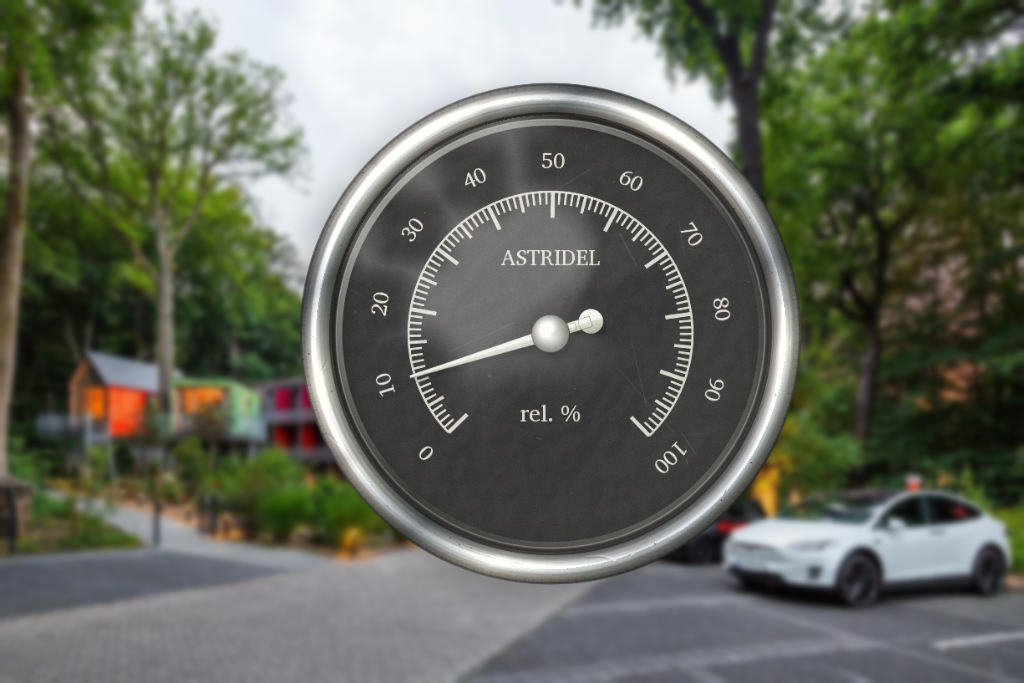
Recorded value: **10** %
